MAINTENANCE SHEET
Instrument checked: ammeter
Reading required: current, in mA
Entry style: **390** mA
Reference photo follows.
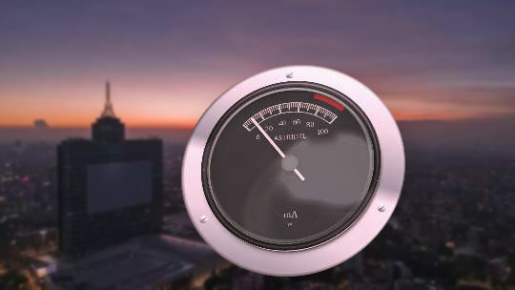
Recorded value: **10** mA
